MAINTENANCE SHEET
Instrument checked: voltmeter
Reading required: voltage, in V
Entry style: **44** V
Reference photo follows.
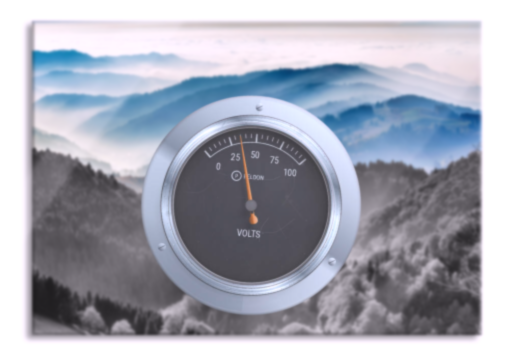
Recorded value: **35** V
